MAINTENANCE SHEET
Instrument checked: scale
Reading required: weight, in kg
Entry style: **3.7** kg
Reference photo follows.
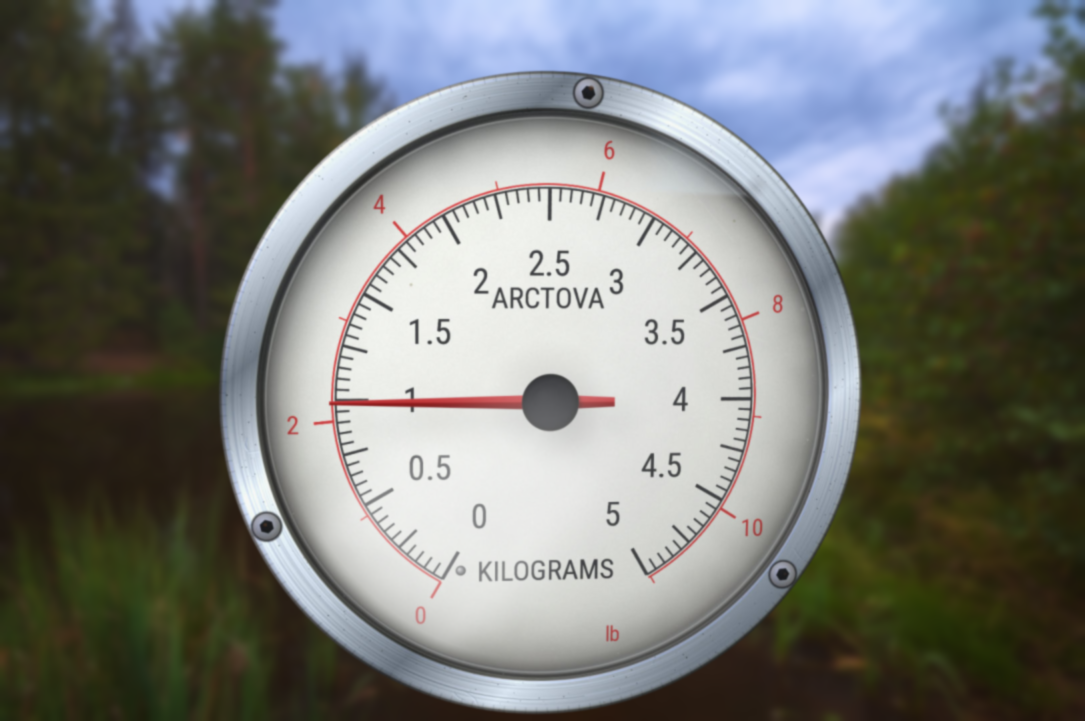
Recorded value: **1** kg
